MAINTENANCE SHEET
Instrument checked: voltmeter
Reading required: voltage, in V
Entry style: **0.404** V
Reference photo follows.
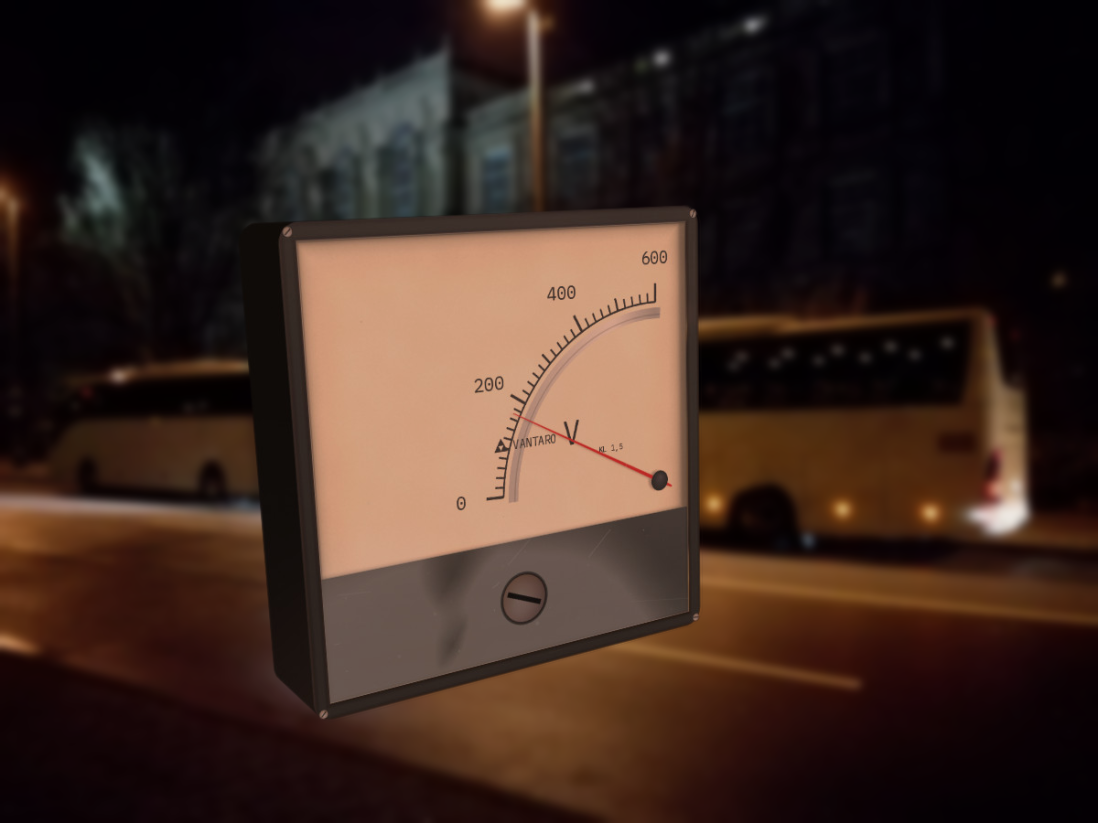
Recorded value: **170** V
